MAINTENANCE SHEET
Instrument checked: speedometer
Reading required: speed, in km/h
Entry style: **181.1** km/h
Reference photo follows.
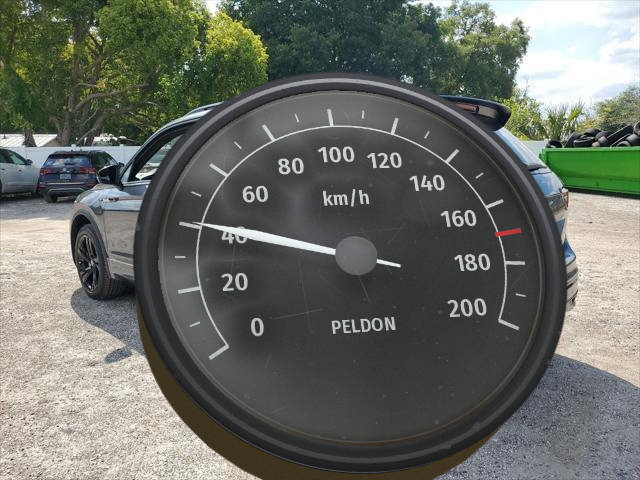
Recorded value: **40** km/h
